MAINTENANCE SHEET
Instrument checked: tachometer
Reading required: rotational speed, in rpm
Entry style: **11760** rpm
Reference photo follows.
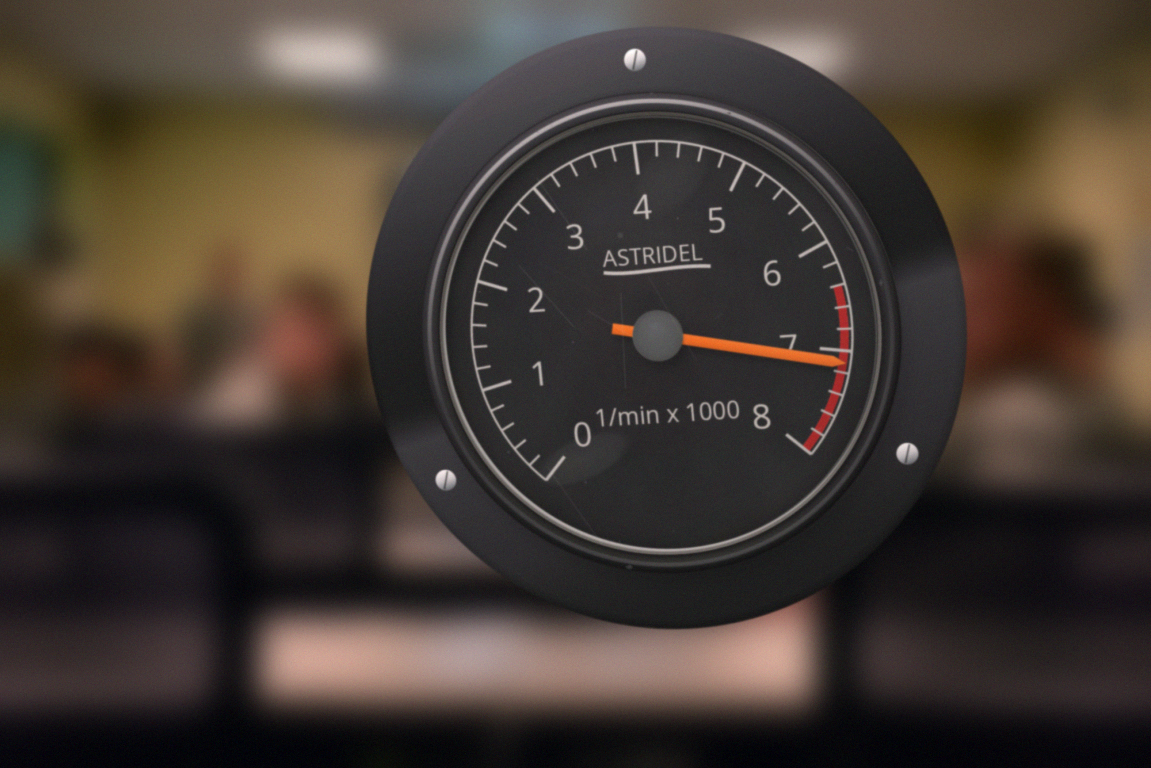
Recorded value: **7100** rpm
